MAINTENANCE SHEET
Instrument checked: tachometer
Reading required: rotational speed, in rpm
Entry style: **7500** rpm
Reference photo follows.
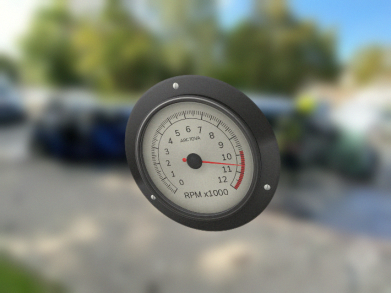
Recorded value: **10500** rpm
